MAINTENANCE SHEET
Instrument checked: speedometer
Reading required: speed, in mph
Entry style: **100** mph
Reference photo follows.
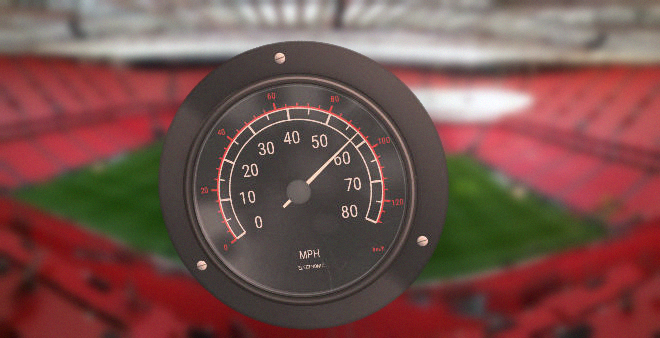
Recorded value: **57.5** mph
